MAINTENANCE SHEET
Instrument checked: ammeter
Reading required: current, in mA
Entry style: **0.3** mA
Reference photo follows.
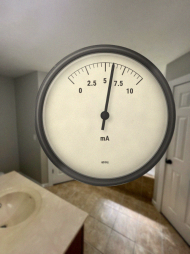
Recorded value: **6** mA
